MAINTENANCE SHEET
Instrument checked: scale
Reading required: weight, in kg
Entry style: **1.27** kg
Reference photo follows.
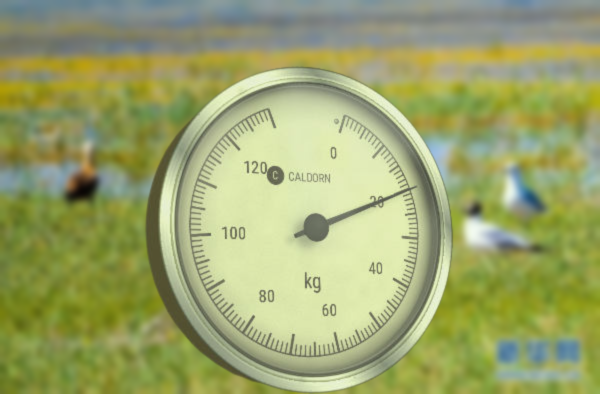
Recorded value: **20** kg
